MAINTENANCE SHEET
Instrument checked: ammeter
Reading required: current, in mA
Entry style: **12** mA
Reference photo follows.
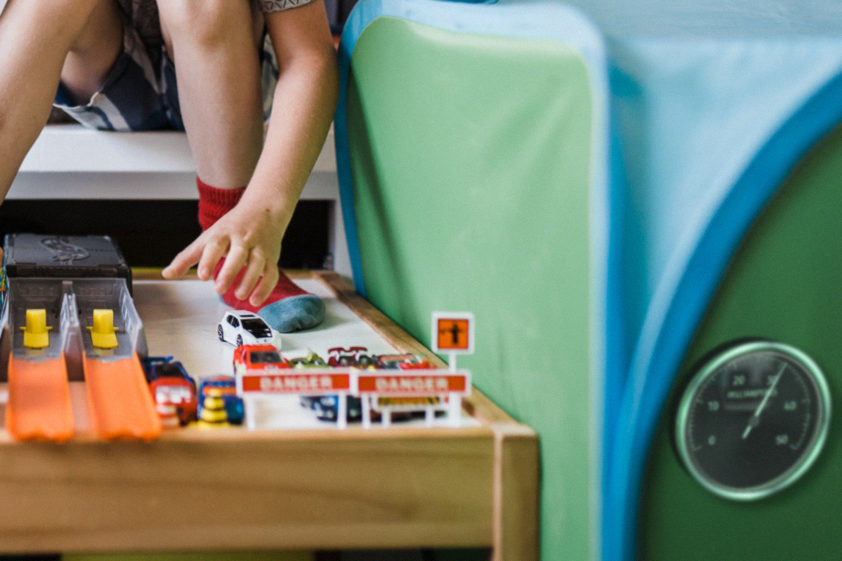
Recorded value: **30** mA
